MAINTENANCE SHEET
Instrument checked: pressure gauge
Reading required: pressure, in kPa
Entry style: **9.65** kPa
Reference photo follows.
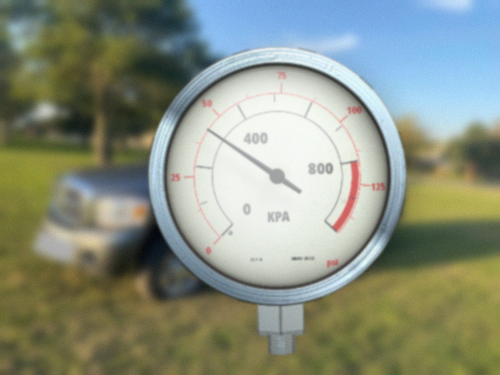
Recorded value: **300** kPa
